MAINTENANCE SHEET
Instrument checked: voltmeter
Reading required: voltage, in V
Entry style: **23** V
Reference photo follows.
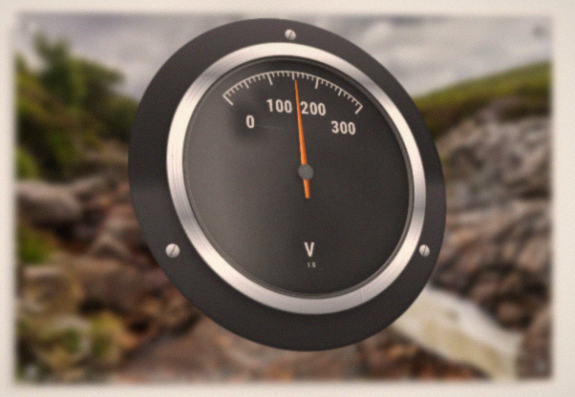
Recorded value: **150** V
